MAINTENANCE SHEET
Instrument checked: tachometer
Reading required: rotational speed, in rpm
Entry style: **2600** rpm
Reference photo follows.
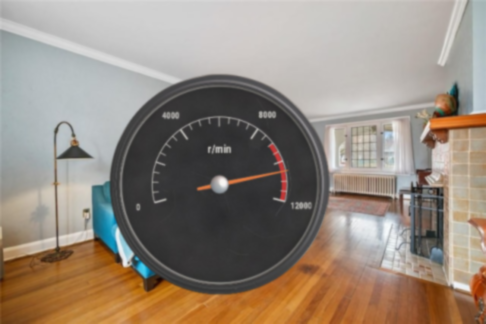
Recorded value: **10500** rpm
